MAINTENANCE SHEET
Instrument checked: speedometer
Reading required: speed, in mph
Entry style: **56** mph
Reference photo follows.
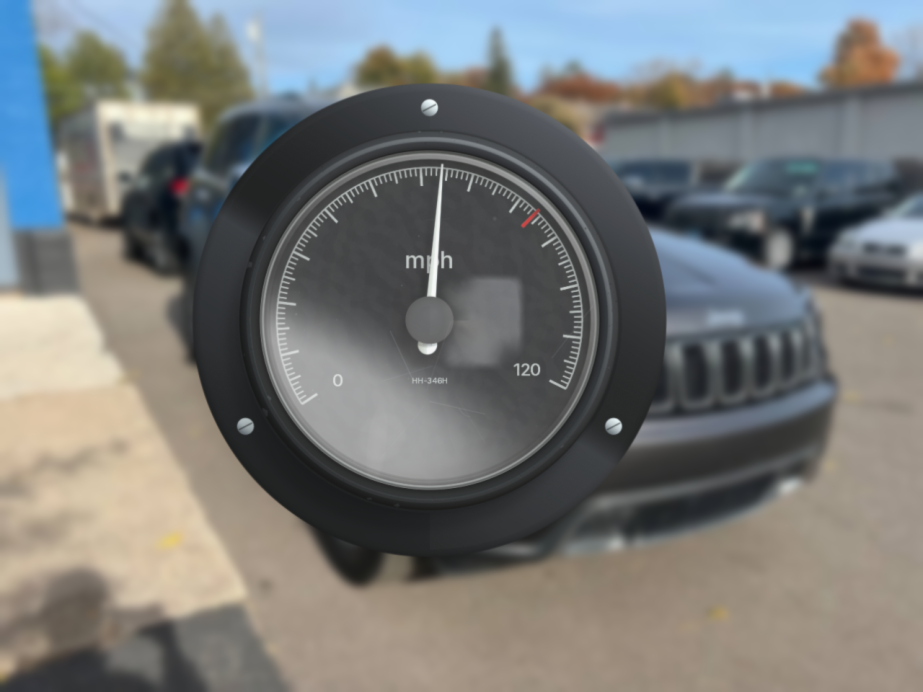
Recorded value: **64** mph
